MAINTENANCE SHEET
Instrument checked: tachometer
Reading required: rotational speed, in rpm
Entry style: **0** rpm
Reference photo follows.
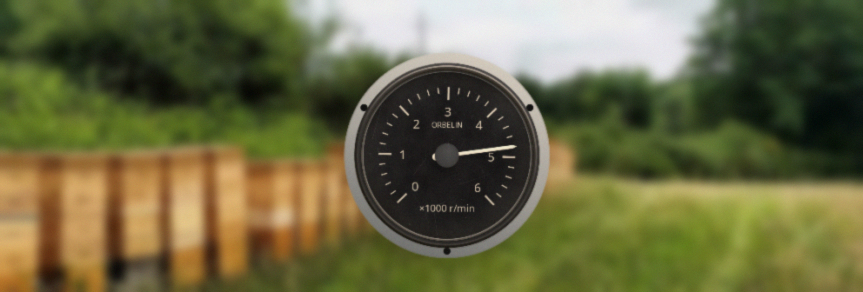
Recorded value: **4800** rpm
